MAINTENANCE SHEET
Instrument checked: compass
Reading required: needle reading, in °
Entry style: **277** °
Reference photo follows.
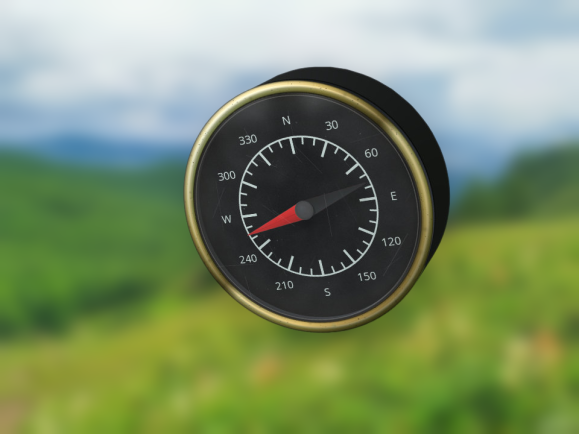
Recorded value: **255** °
